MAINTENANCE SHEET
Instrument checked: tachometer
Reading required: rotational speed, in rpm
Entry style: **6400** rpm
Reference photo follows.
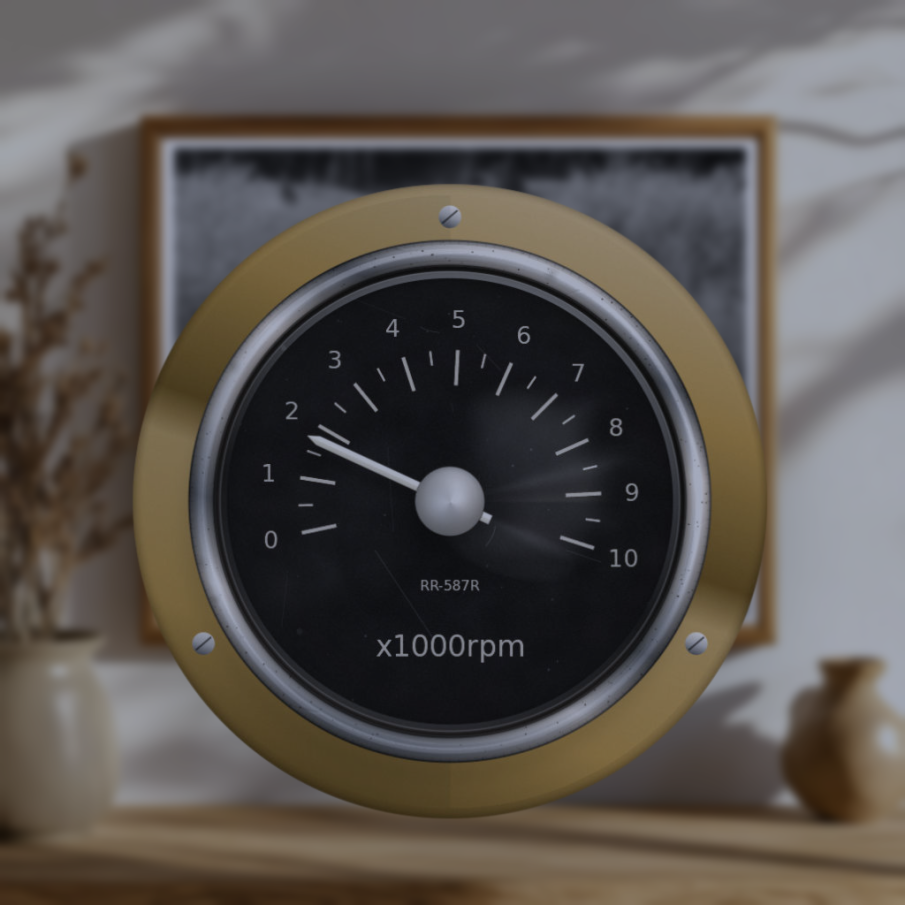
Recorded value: **1750** rpm
